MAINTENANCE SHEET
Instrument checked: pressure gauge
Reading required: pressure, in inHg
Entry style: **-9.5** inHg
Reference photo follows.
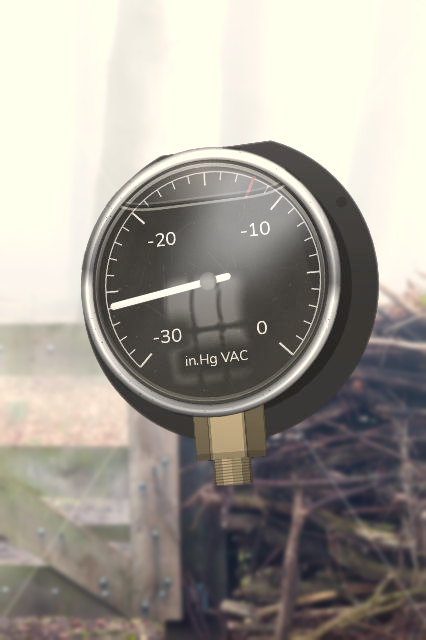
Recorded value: **-26** inHg
